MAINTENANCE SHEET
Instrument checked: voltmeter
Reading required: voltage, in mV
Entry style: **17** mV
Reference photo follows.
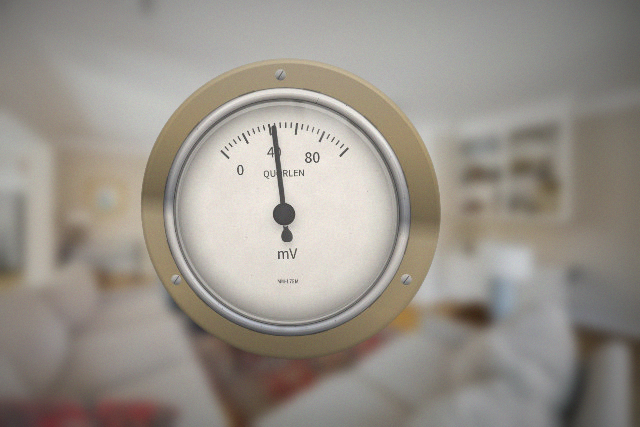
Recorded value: **44** mV
